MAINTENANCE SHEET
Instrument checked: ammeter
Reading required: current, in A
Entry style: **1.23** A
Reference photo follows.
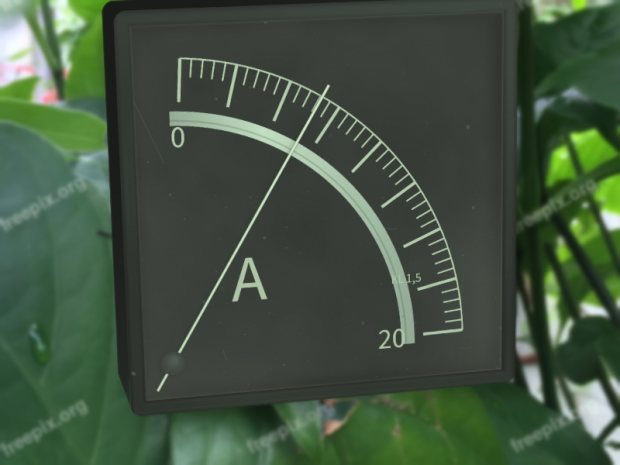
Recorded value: **6.5** A
